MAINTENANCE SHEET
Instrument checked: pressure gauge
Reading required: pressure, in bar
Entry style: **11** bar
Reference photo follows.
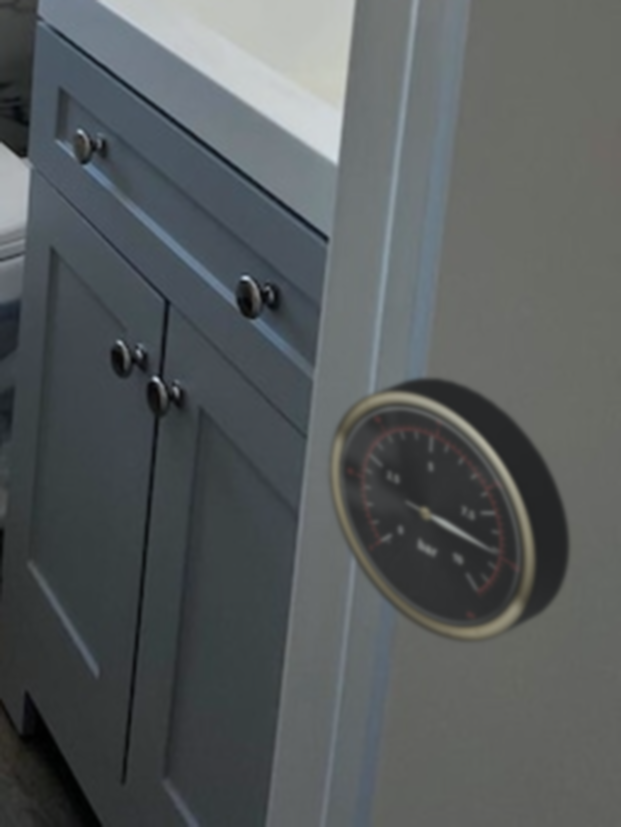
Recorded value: **8.5** bar
